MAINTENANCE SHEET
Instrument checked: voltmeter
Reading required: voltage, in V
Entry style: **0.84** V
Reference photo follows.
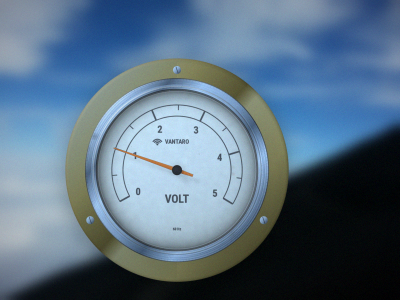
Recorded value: **1** V
